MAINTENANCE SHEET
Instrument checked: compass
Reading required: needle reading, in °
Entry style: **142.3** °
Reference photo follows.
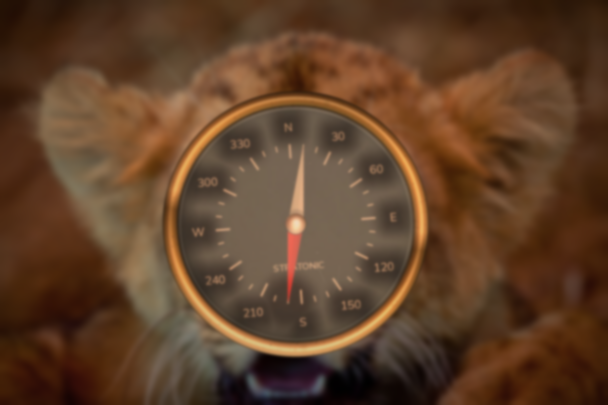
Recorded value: **190** °
